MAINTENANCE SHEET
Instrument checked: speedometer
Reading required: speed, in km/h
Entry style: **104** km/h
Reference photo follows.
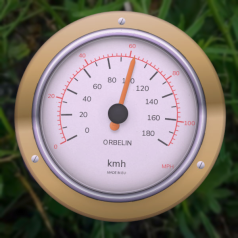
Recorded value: **100** km/h
